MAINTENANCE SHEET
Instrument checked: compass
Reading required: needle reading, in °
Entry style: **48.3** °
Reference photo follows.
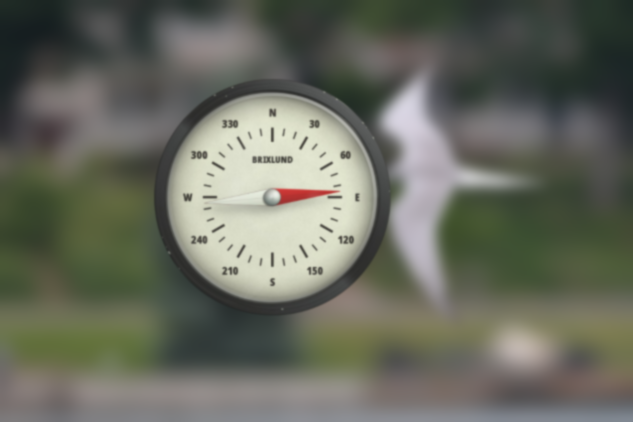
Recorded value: **85** °
